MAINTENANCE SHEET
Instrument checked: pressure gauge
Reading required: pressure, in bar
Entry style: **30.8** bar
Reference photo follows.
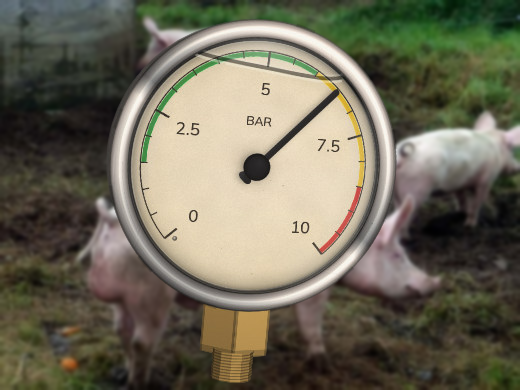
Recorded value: **6.5** bar
